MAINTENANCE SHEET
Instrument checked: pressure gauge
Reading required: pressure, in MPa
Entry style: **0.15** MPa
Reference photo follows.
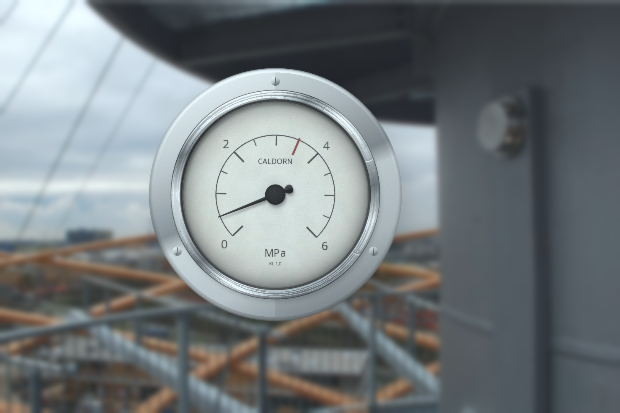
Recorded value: **0.5** MPa
